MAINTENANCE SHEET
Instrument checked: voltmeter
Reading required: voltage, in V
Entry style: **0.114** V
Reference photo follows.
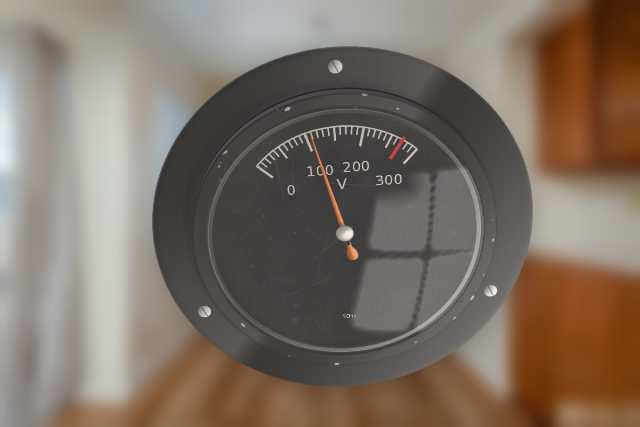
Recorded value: **110** V
